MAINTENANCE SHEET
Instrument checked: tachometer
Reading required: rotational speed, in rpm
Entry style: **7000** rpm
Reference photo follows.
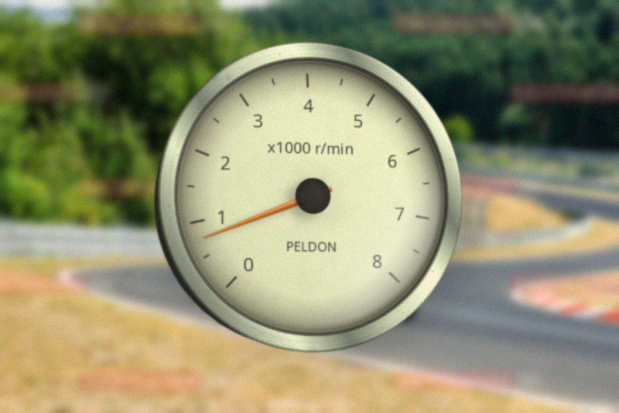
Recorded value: **750** rpm
